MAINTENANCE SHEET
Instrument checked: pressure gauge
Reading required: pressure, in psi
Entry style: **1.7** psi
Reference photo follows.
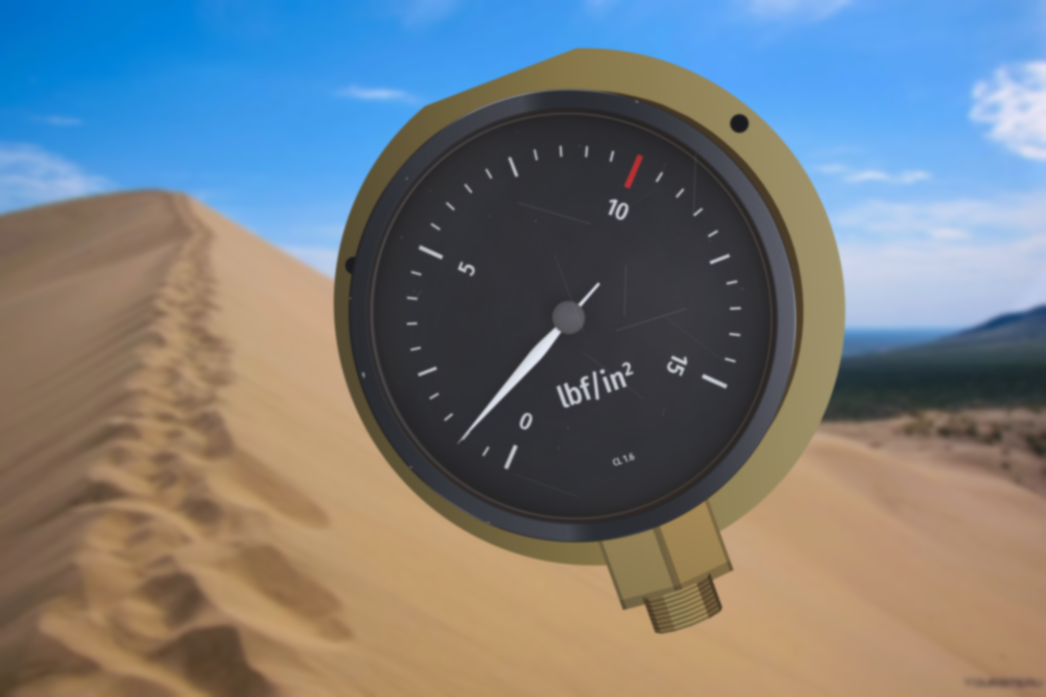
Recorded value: **1** psi
